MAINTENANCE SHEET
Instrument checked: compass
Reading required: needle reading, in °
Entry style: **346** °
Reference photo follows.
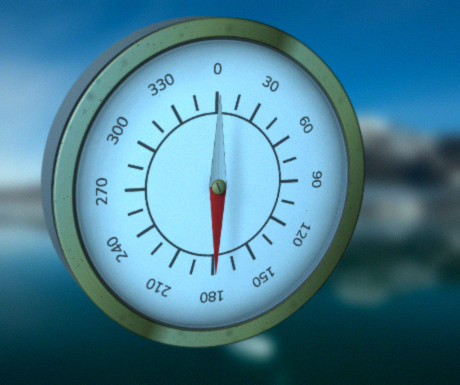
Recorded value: **180** °
